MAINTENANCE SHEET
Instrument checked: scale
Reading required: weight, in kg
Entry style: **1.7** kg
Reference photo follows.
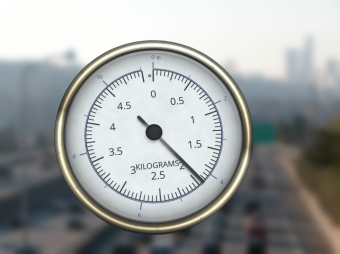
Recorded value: **1.95** kg
